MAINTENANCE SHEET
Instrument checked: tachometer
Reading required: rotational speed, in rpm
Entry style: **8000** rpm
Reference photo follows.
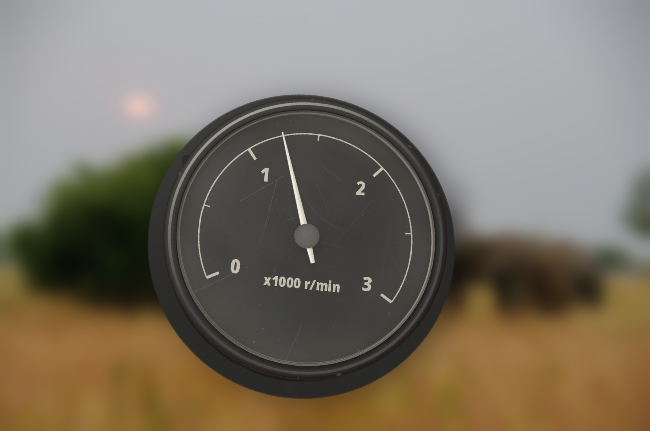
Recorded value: **1250** rpm
